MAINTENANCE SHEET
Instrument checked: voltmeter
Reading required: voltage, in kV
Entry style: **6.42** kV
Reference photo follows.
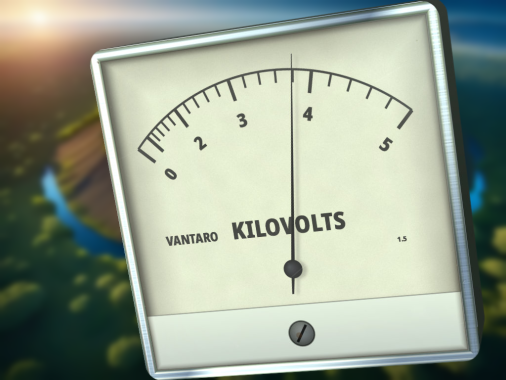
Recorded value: **3.8** kV
